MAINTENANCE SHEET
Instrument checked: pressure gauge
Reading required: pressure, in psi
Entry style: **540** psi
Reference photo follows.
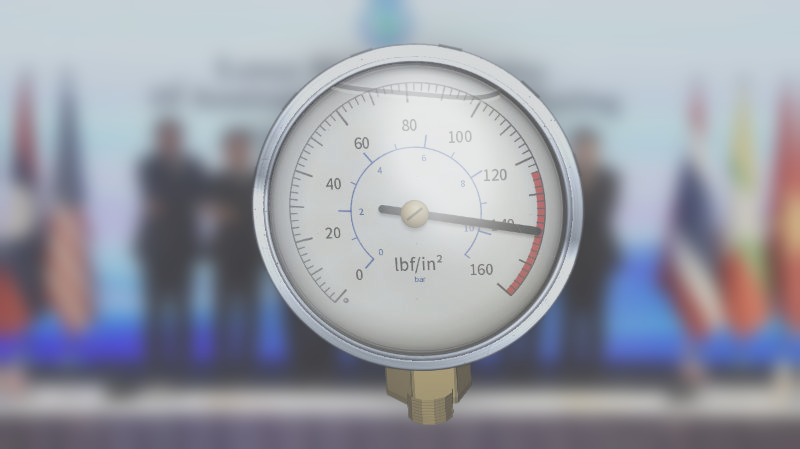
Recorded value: **140** psi
